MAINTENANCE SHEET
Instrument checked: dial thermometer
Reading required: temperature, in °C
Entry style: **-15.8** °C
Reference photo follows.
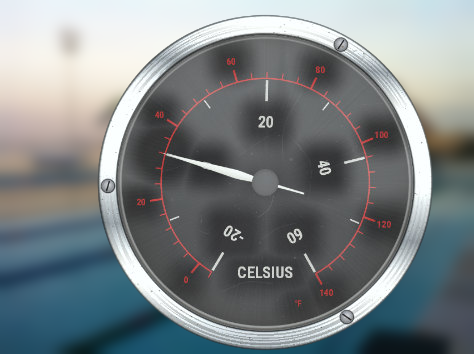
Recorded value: **0** °C
